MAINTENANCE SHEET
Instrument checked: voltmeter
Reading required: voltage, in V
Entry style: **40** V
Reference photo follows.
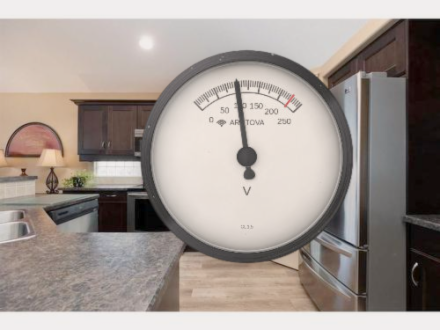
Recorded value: **100** V
